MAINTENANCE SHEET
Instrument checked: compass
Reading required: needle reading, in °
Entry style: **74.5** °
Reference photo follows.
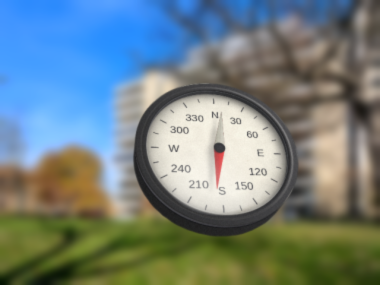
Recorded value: **187.5** °
